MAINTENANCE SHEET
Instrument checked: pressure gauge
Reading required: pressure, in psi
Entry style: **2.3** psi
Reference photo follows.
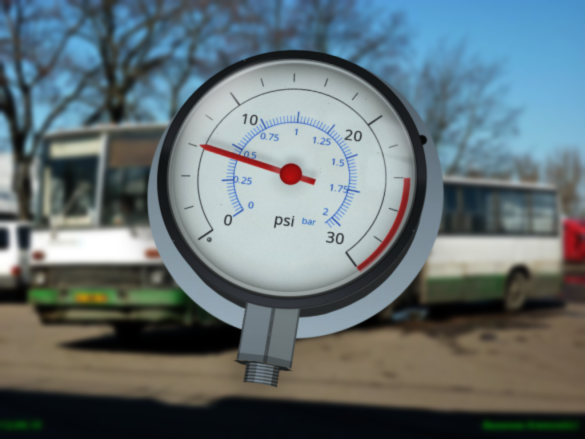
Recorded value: **6** psi
